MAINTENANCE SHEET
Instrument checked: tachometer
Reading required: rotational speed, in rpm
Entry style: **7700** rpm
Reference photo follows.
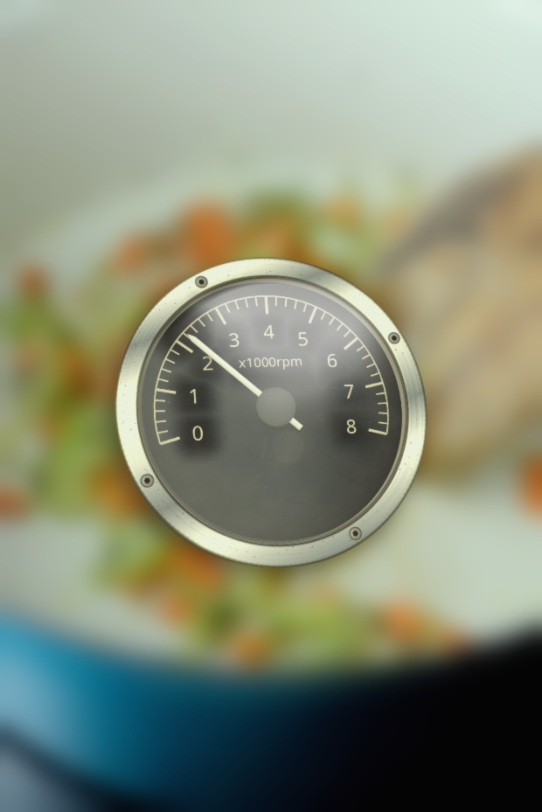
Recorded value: **2200** rpm
